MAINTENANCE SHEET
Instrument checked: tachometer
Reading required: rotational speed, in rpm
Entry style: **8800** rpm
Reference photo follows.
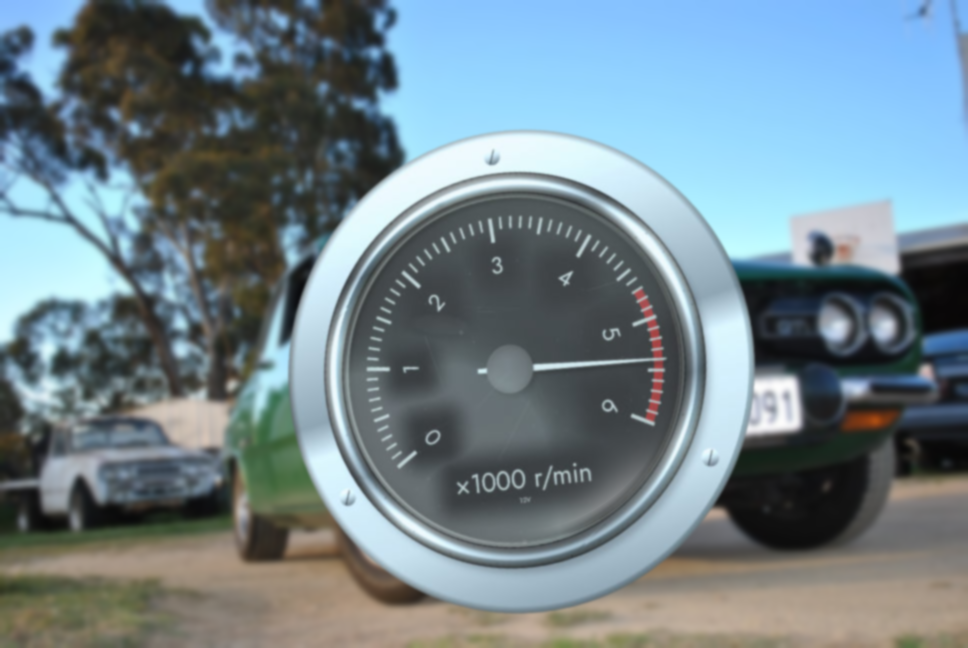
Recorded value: **5400** rpm
